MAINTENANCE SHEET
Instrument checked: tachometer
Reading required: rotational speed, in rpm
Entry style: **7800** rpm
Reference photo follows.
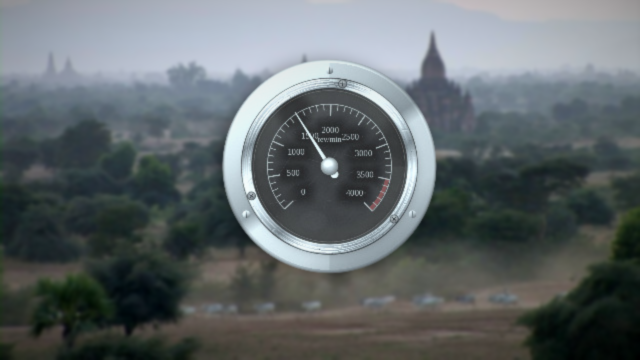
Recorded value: **1500** rpm
